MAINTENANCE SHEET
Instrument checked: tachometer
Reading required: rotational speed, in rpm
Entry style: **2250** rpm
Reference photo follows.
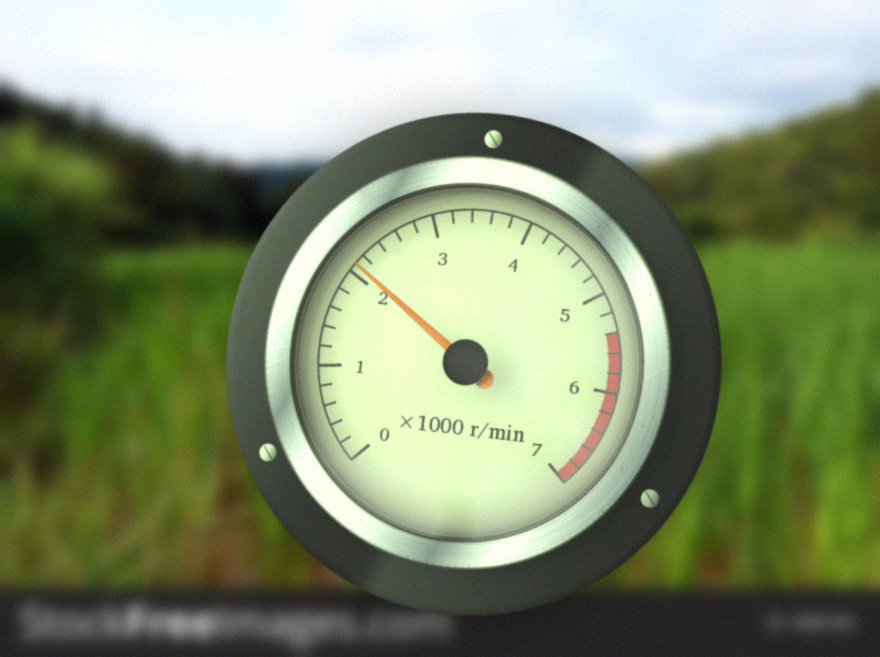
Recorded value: **2100** rpm
